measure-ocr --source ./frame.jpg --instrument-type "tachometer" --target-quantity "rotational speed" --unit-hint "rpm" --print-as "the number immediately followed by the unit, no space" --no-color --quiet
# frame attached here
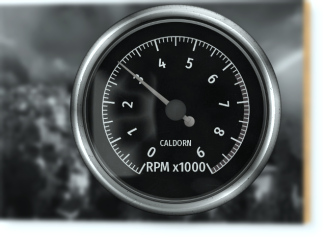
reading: 3000rpm
